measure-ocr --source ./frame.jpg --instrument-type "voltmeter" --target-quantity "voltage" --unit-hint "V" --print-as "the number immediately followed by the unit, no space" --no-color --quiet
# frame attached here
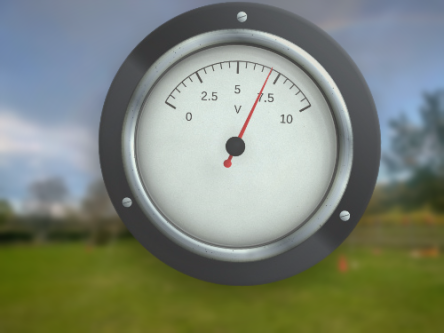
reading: 7V
